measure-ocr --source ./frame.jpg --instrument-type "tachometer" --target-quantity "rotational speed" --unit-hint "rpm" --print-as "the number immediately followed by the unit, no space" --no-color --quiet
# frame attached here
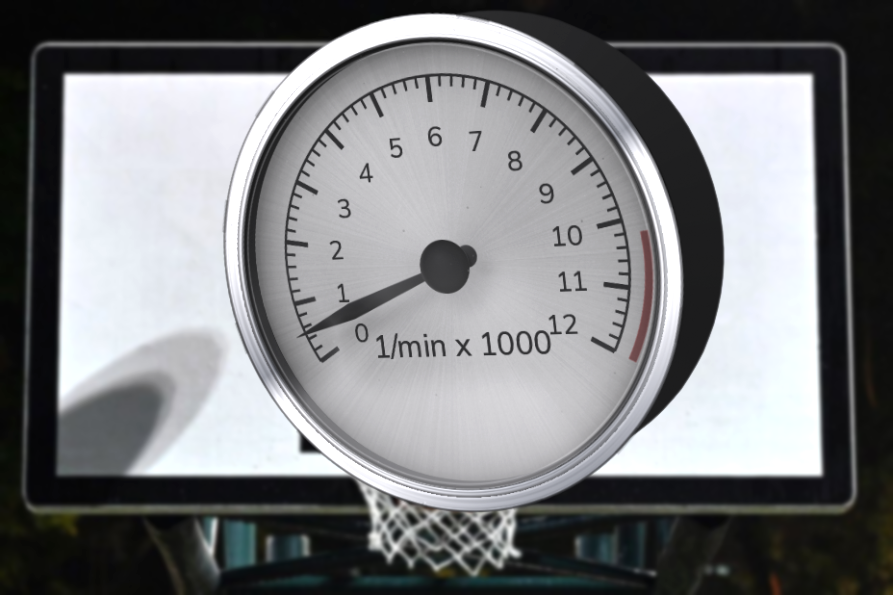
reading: 500rpm
